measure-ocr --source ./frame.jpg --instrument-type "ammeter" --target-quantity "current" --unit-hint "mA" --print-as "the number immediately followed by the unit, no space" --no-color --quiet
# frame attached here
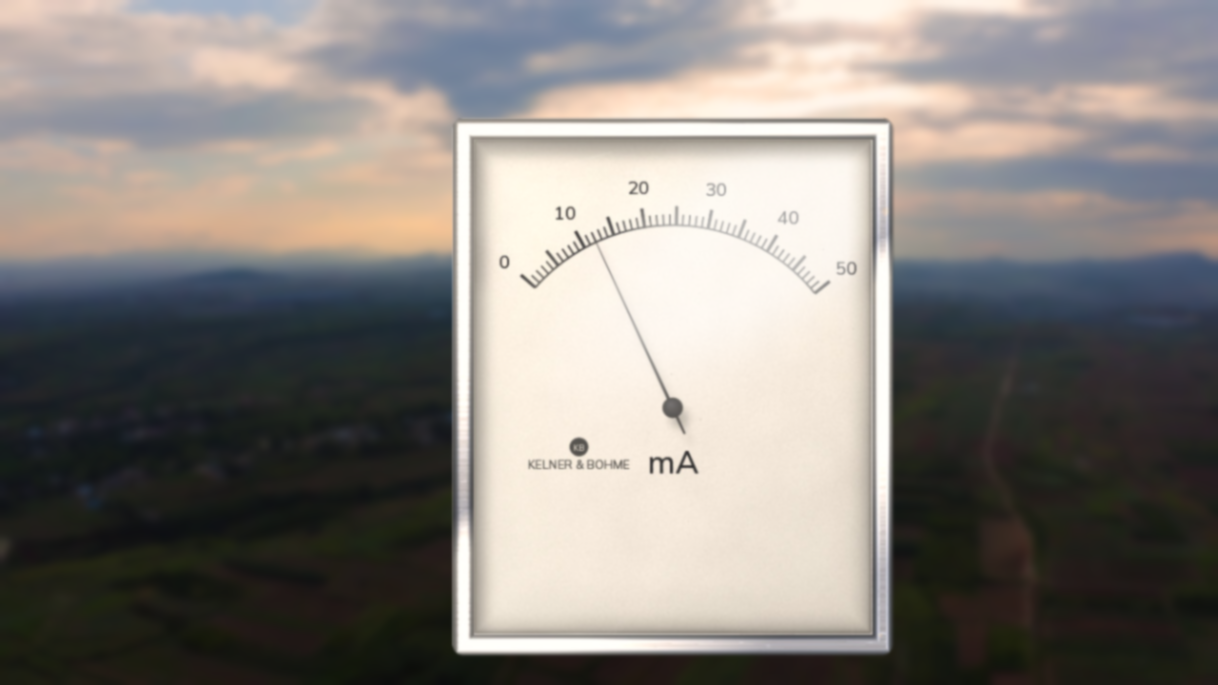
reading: 12mA
